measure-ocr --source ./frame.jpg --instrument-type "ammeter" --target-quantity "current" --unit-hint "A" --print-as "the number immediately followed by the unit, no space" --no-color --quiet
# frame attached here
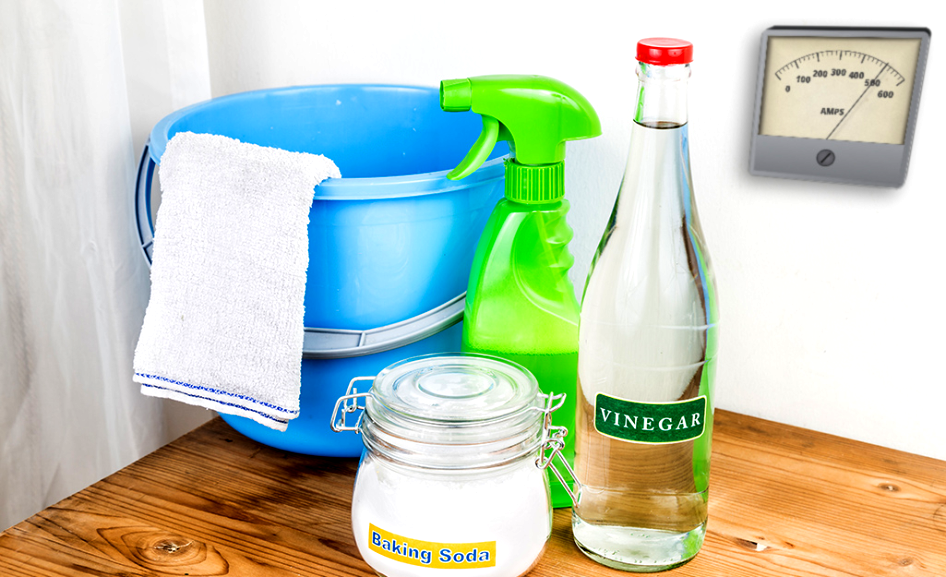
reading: 500A
